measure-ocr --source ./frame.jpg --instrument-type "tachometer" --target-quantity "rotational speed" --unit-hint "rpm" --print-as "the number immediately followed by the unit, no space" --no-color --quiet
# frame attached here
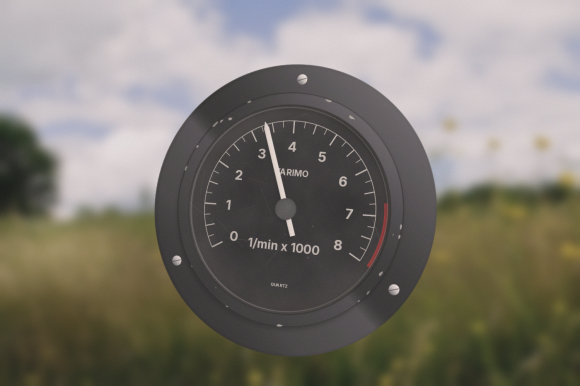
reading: 3375rpm
